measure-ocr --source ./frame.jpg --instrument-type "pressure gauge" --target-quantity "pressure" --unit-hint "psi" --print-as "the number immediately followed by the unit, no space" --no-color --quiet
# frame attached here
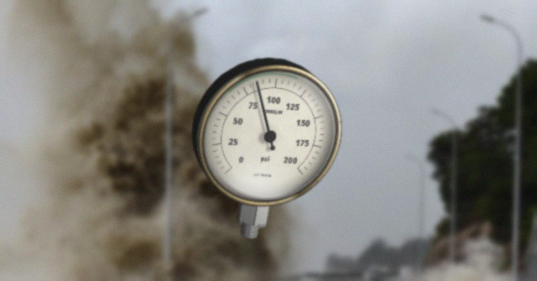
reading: 85psi
